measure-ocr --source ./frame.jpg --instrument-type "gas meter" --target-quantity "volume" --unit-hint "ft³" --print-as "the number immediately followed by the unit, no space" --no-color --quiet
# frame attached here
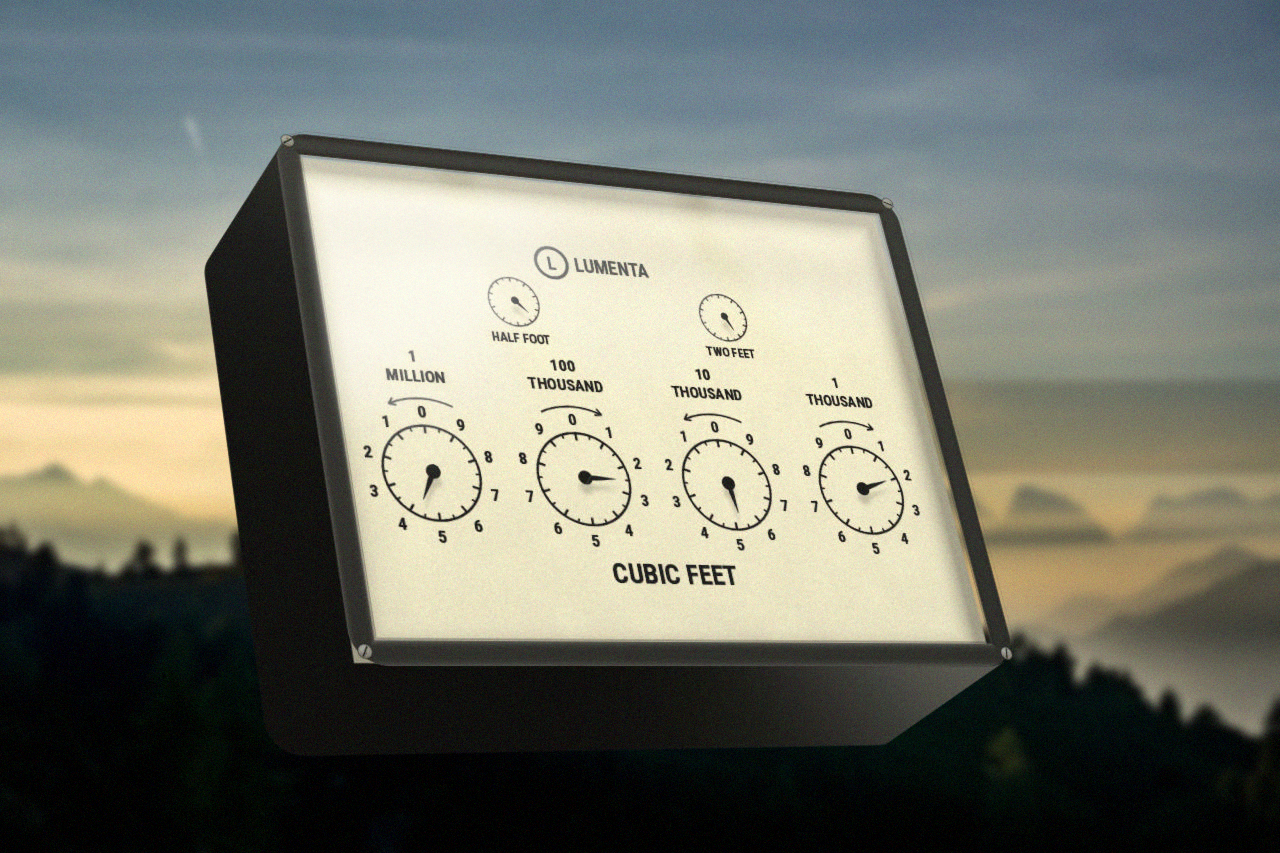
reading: 425200ft³
